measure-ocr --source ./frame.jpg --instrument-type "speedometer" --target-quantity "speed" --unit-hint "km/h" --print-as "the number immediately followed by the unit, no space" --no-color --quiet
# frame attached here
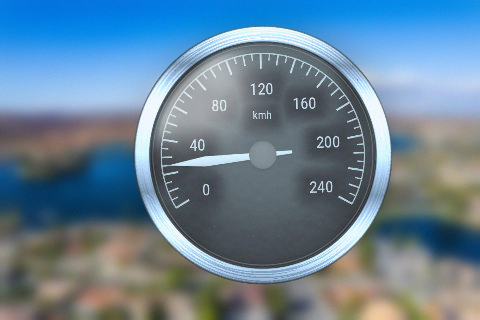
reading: 25km/h
